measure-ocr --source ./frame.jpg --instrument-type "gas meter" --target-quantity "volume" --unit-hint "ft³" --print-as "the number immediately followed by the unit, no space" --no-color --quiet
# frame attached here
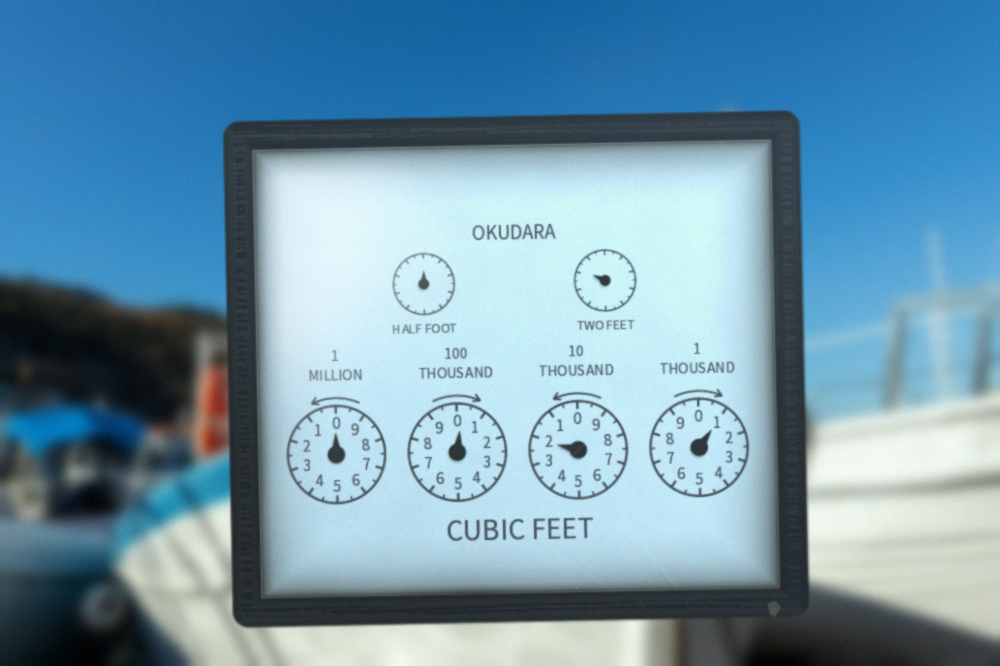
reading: 2100ft³
